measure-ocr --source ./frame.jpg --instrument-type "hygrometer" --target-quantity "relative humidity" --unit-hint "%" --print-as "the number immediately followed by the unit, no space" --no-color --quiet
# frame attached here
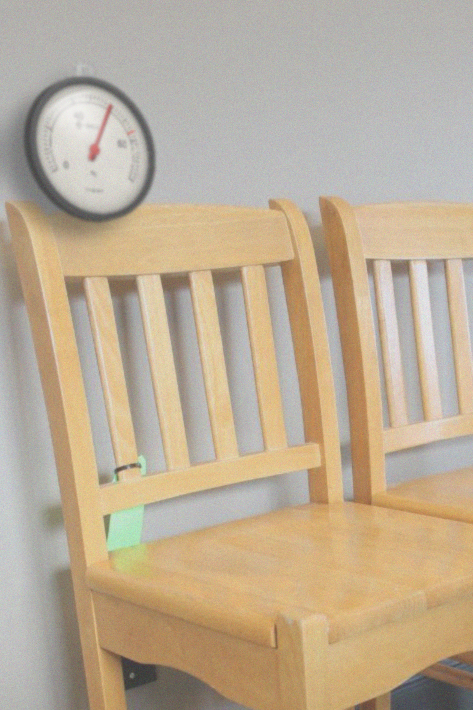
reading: 60%
